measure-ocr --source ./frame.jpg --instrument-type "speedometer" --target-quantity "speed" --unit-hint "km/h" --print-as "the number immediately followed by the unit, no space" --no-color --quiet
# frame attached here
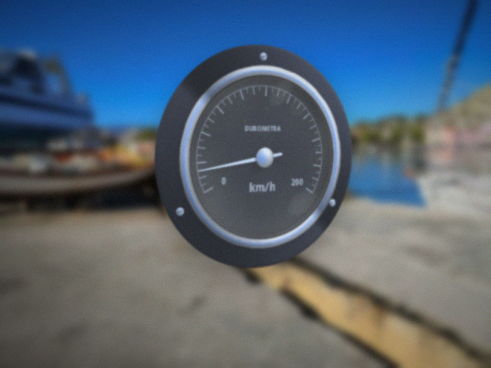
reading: 15km/h
